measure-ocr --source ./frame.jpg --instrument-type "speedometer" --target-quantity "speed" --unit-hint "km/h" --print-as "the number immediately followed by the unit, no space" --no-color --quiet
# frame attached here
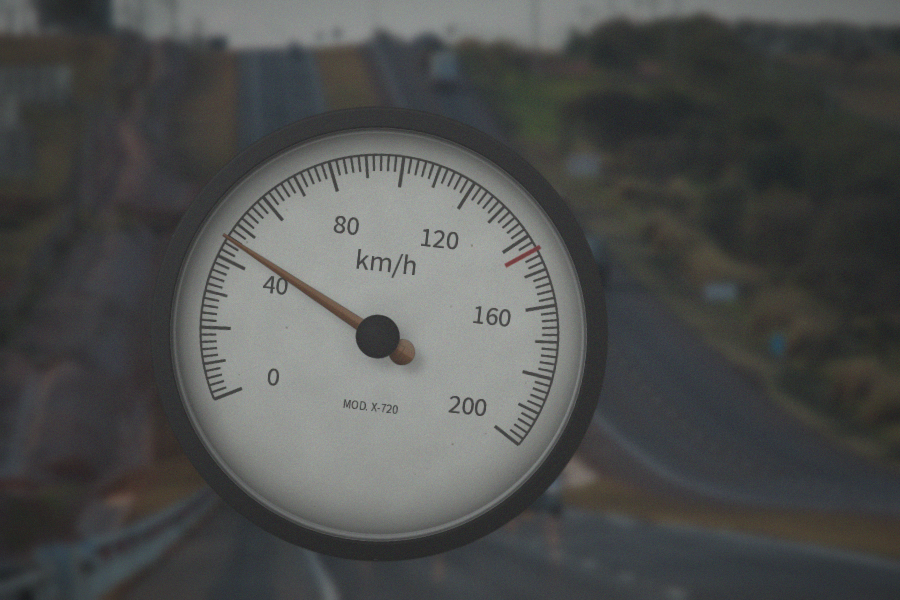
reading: 46km/h
